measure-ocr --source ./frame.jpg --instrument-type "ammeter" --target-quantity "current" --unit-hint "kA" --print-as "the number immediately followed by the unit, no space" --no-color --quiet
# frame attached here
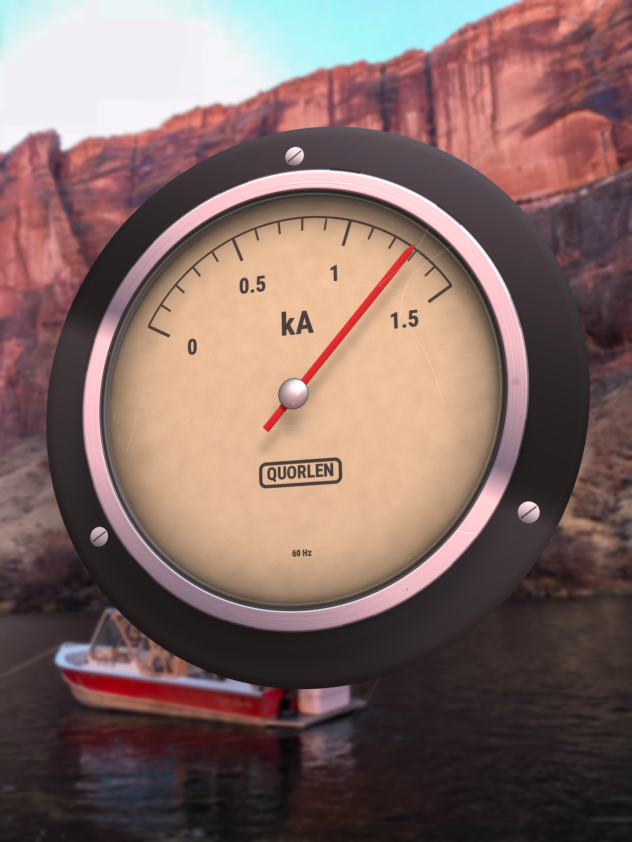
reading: 1.3kA
